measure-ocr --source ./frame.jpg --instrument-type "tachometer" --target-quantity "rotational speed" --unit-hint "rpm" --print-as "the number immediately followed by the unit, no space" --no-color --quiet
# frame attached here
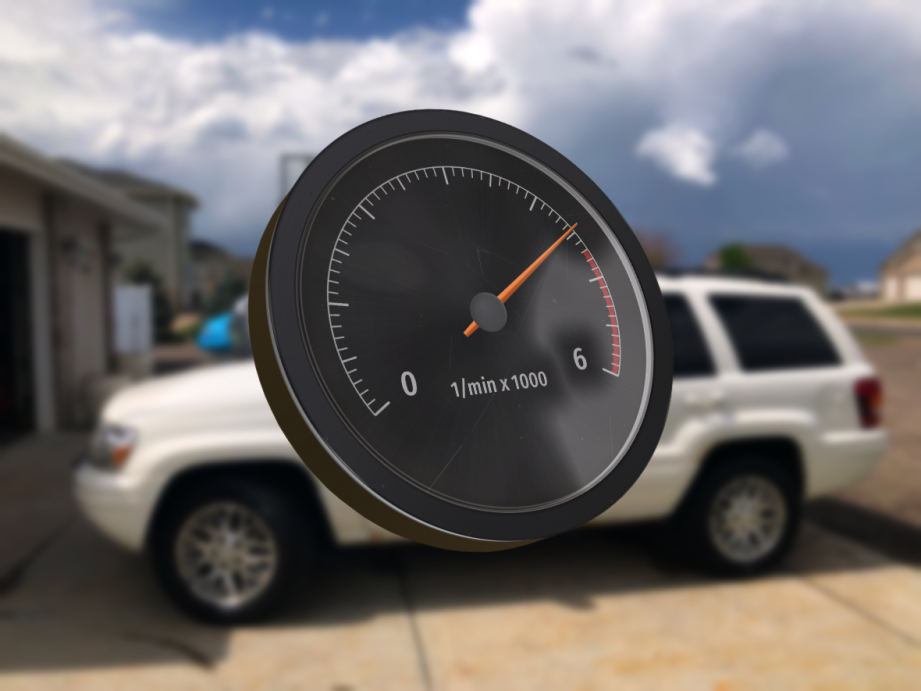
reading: 4450rpm
